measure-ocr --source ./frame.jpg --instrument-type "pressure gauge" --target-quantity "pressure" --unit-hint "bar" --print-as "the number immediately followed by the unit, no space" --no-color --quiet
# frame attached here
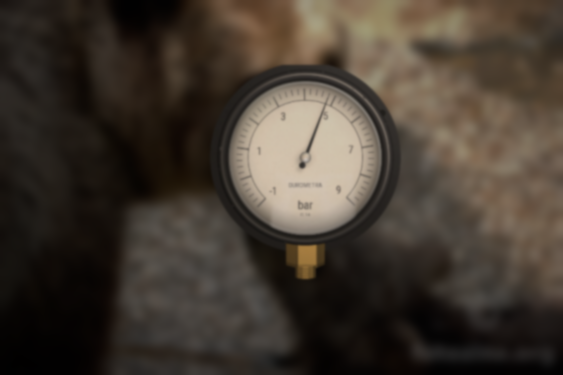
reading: 4.8bar
